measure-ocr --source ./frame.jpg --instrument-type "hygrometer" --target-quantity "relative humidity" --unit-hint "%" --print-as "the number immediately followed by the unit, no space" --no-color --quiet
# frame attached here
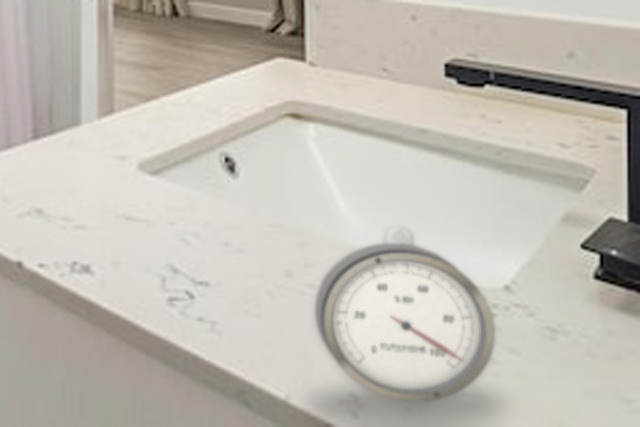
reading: 96%
